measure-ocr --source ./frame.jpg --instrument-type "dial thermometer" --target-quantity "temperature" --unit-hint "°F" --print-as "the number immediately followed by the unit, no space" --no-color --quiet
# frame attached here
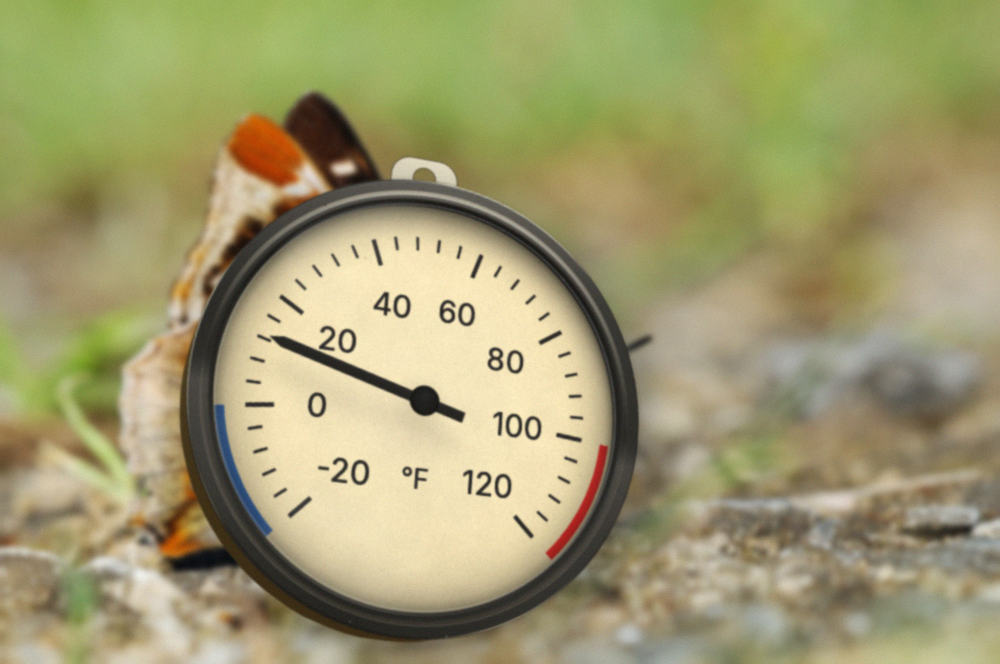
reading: 12°F
